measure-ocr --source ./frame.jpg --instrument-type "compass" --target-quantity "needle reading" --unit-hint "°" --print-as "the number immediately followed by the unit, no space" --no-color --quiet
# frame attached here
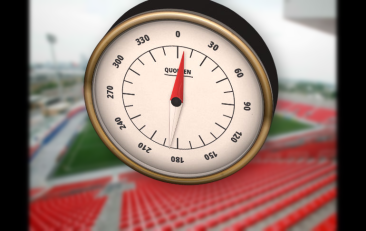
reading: 7.5°
